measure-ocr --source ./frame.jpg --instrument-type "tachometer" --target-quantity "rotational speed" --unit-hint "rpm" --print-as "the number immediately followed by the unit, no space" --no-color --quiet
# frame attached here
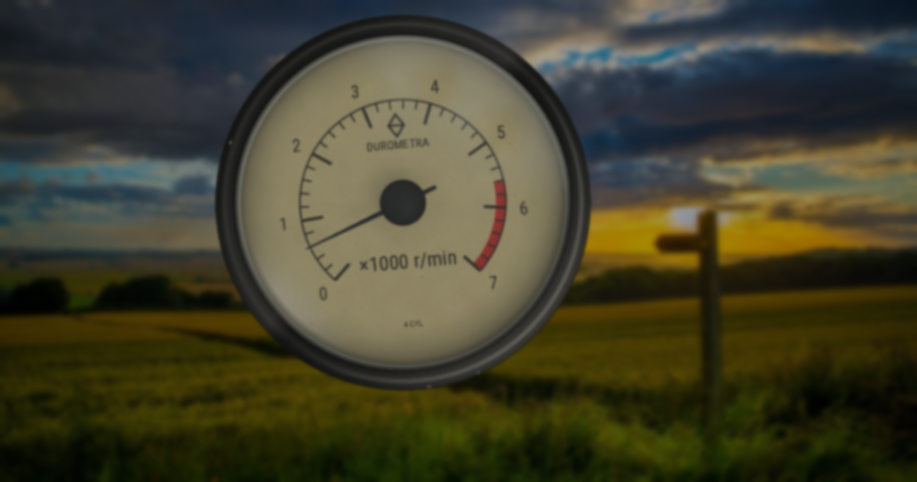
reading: 600rpm
